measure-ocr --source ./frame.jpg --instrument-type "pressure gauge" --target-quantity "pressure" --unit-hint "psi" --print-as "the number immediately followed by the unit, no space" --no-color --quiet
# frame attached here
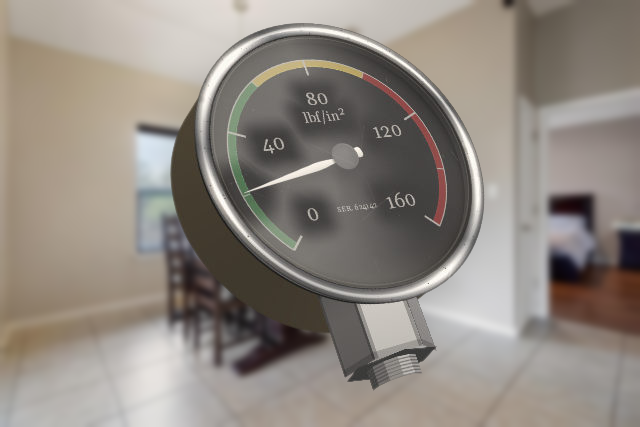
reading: 20psi
